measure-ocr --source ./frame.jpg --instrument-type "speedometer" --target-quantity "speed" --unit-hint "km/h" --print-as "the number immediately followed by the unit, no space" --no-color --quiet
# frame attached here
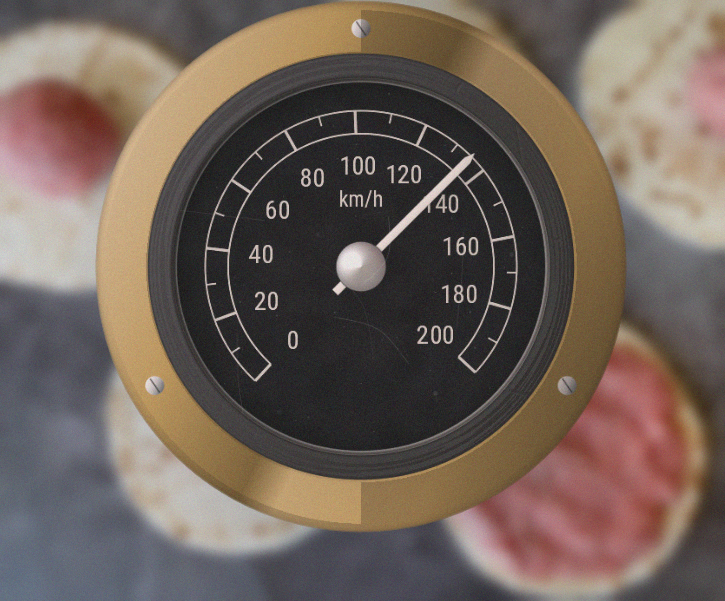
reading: 135km/h
